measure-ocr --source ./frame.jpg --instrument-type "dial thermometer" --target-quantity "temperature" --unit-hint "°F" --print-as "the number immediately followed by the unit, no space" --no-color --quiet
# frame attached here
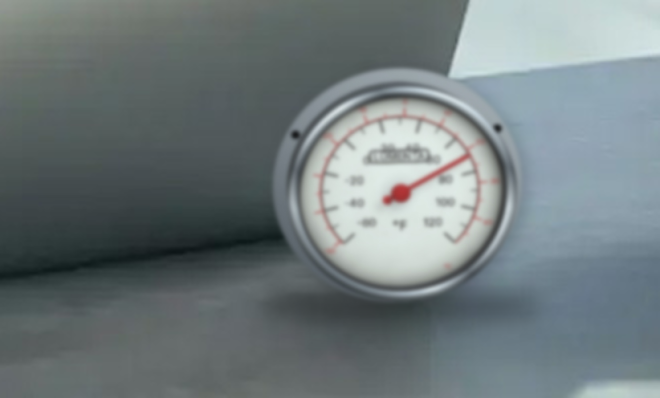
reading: 70°F
